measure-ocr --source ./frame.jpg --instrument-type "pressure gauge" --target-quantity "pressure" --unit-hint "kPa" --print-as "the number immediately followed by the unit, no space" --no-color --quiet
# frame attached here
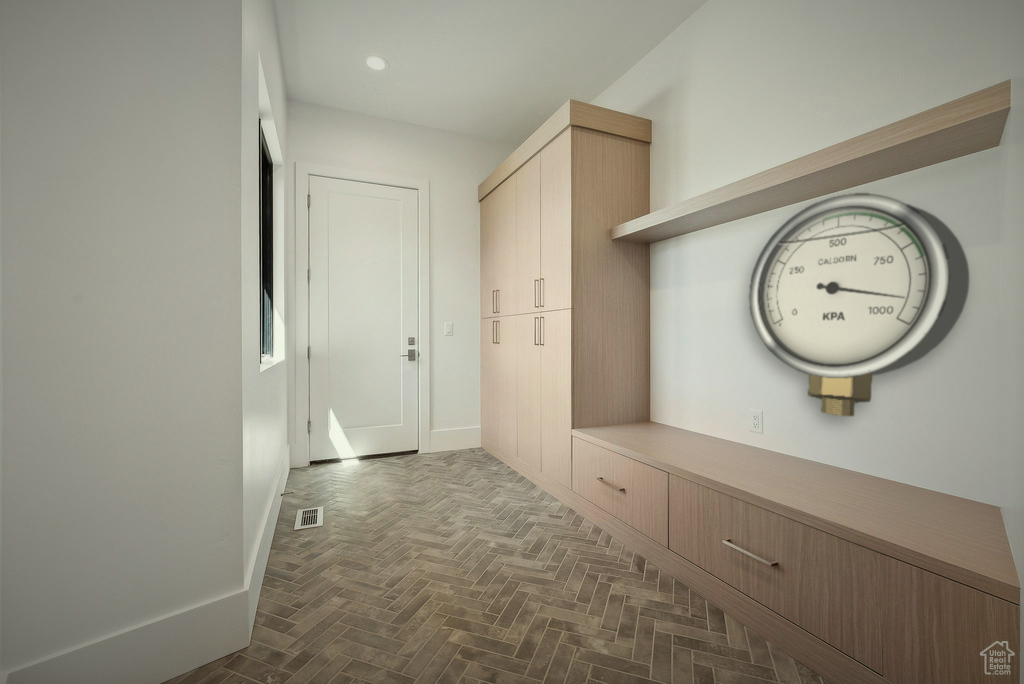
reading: 925kPa
